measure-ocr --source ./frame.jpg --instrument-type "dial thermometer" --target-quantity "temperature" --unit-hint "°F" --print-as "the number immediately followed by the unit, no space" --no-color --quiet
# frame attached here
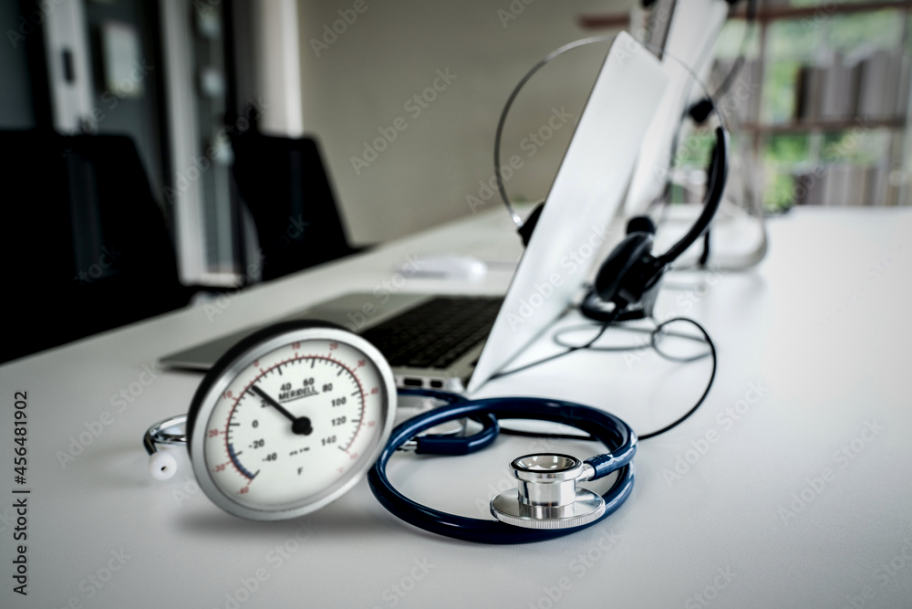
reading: 24°F
